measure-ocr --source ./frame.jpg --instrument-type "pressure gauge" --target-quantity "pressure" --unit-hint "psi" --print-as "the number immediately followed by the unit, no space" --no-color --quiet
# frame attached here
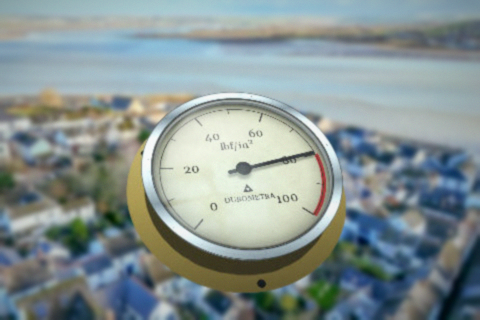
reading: 80psi
